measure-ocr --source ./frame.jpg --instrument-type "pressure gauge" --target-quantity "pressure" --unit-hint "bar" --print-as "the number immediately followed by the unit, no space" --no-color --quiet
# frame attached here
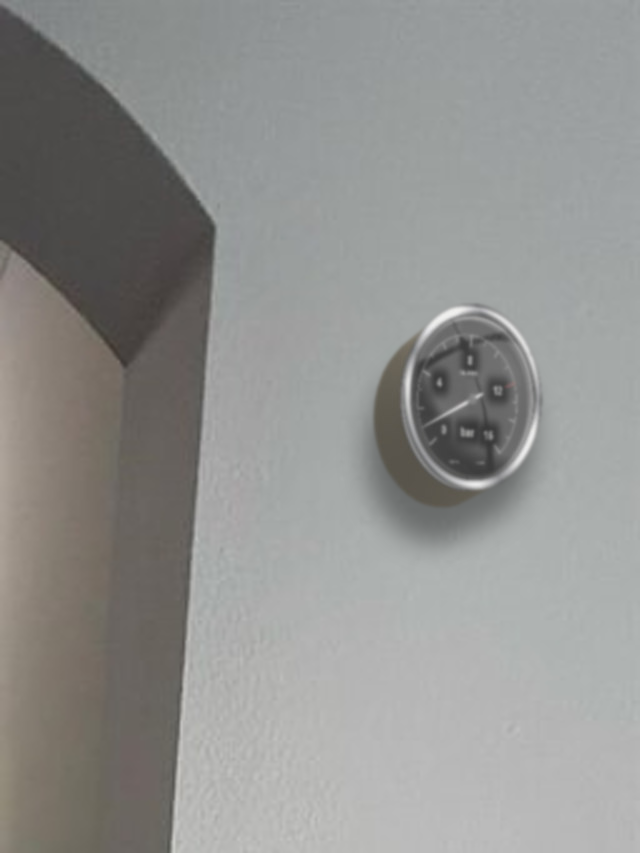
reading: 1bar
